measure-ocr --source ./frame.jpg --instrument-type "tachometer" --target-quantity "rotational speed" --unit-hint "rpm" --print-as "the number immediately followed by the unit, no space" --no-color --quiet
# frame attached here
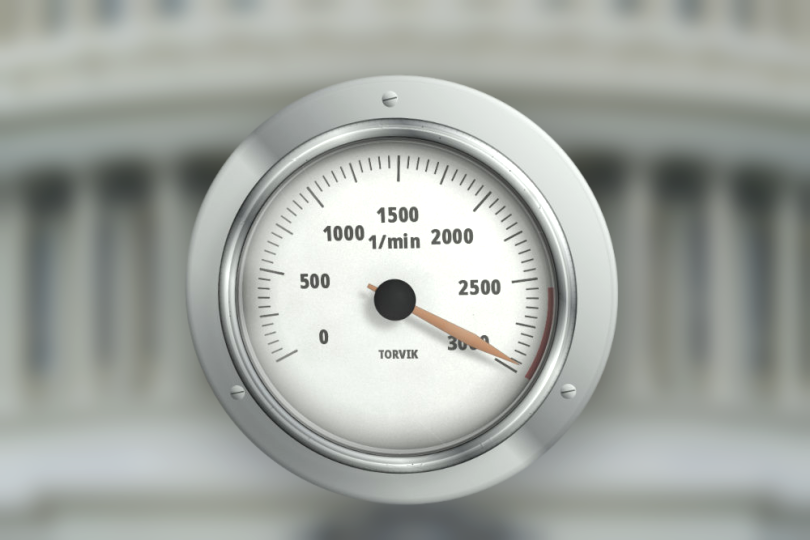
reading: 2950rpm
